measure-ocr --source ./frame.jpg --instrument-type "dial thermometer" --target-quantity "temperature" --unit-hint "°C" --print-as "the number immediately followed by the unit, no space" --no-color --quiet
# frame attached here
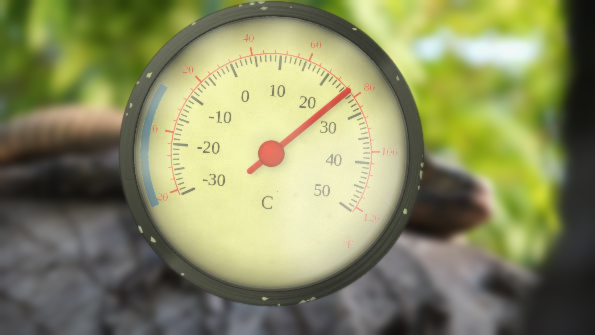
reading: 25°C
